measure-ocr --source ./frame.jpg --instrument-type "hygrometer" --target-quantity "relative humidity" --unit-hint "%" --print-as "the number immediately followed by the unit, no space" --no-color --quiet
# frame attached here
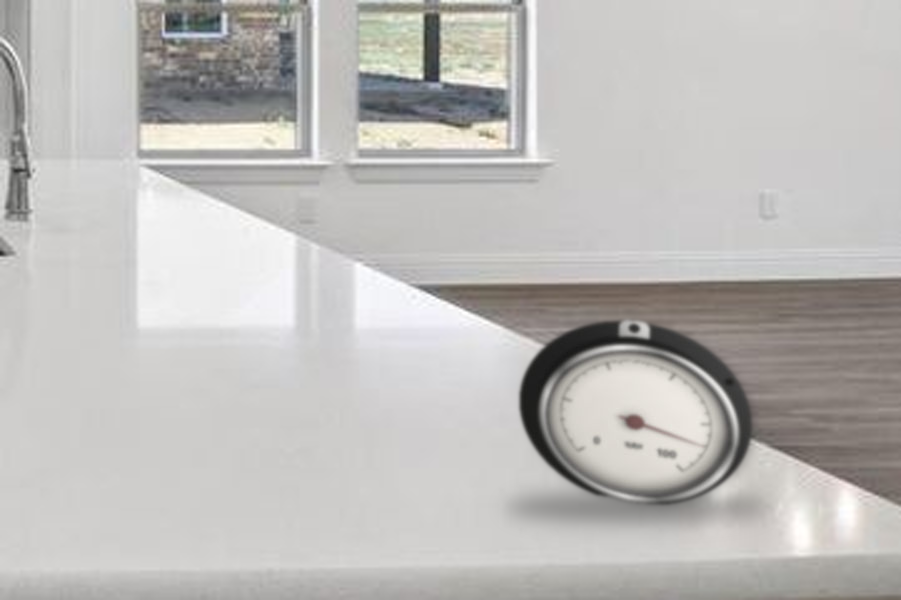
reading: 88%
